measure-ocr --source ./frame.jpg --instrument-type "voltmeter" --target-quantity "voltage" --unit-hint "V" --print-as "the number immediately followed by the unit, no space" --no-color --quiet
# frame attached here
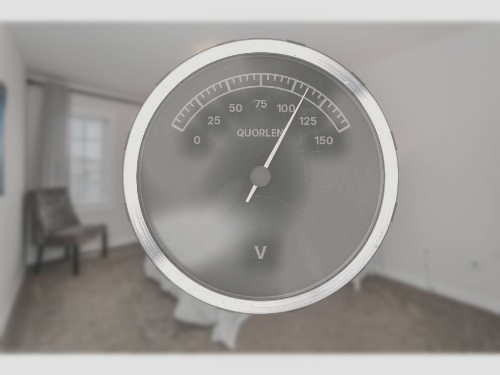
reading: 110V
